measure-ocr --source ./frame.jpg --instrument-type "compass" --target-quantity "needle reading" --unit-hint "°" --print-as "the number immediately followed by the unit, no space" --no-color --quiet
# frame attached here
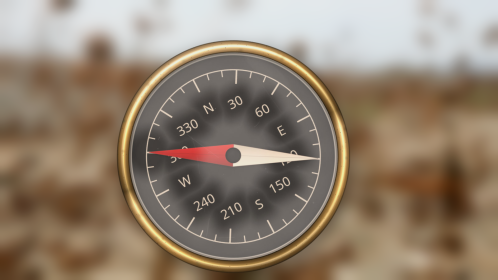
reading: 300°
